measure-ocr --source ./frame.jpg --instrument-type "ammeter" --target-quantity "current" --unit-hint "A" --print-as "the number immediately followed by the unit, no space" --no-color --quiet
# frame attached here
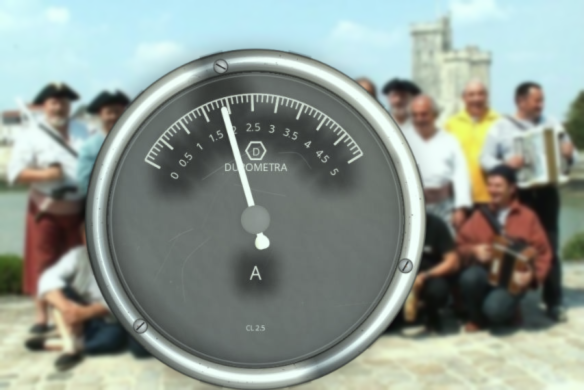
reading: 1.9A
